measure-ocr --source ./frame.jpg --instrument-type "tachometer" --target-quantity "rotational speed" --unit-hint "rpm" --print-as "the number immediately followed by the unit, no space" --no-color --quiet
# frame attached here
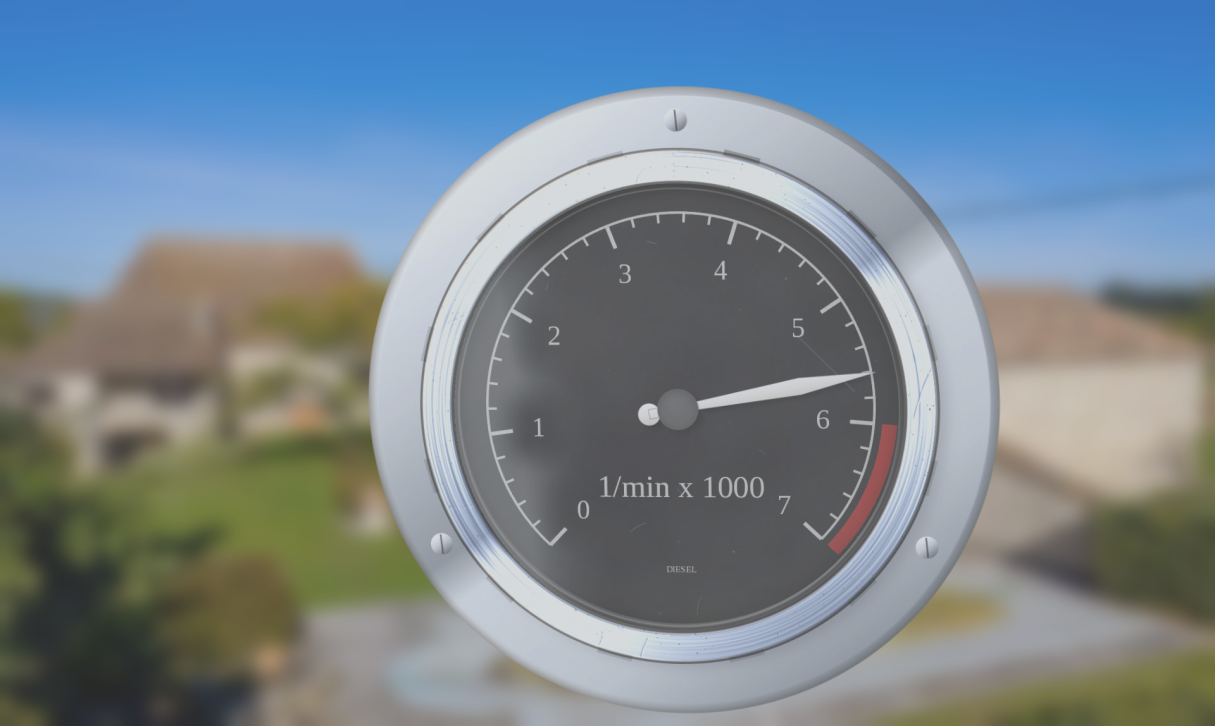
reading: 5600rpm
